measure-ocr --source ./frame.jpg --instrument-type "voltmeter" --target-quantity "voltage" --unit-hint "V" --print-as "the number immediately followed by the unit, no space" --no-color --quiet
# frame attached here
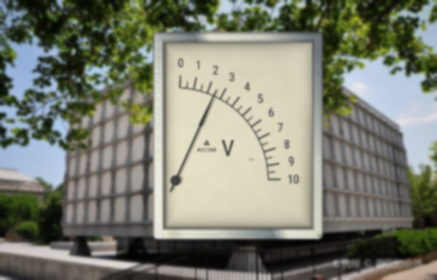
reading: 2.5V
